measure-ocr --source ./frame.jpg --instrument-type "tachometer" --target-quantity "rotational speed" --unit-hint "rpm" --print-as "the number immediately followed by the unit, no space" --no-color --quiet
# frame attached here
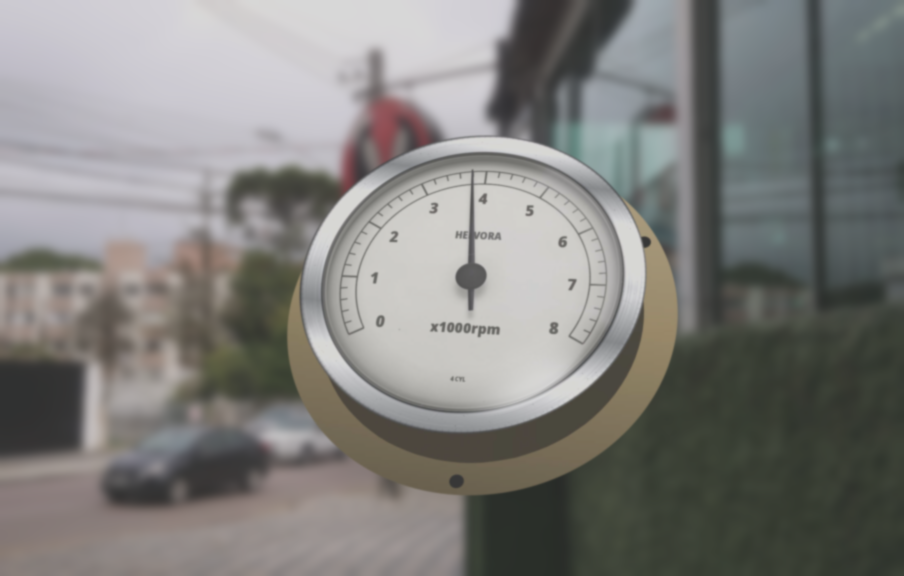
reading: 3800rpm
